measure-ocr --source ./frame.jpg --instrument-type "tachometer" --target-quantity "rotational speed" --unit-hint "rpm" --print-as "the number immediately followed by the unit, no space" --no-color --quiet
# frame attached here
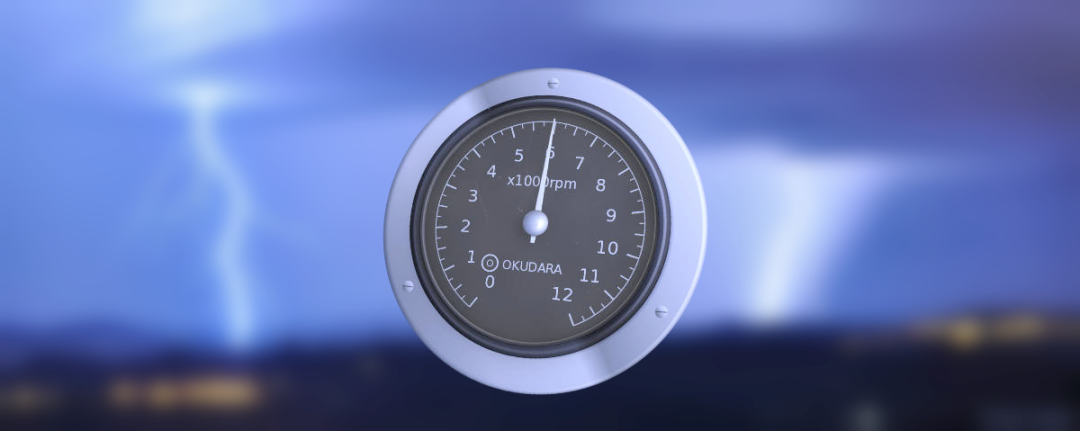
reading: 6000rpm
